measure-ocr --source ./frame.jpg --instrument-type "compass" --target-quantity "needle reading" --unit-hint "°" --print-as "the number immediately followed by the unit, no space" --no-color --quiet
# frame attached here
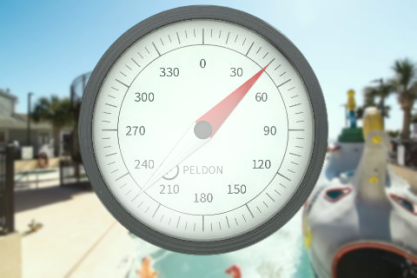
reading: 45°
